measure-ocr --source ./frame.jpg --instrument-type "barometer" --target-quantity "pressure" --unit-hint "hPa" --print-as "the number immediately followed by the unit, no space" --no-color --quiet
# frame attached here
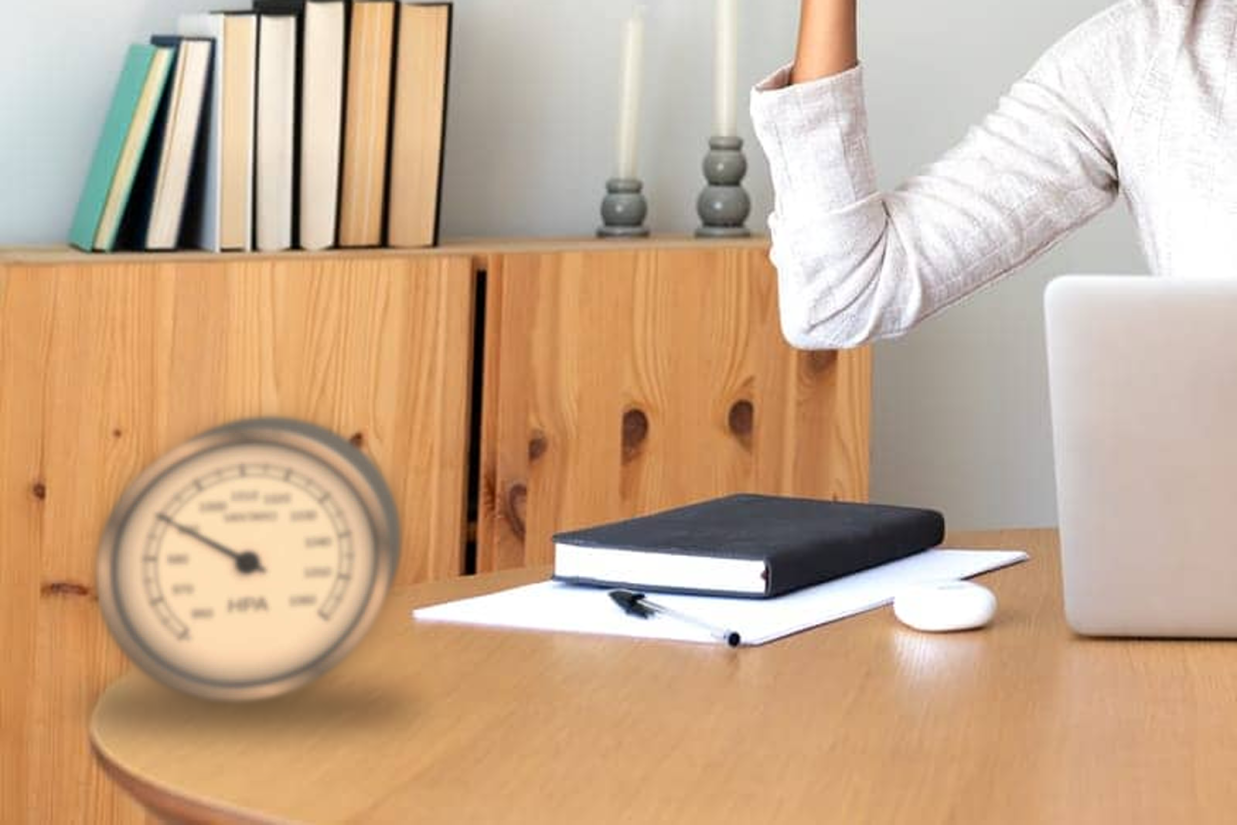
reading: 990hPa
